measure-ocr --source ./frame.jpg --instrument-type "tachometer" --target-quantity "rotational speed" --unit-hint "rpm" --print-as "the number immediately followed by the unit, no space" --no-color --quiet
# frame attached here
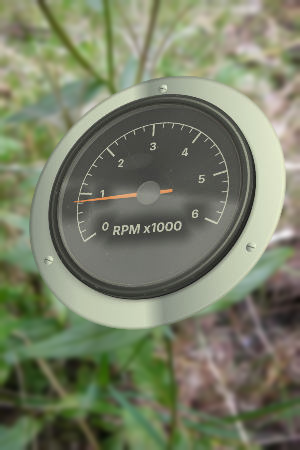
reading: 800rpm
